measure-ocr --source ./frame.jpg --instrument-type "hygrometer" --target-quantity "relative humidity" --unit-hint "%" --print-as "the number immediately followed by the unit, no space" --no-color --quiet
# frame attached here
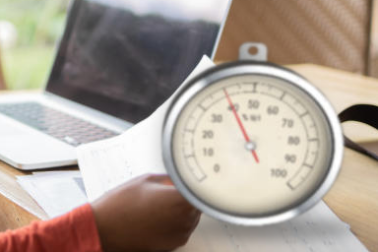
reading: 40%
